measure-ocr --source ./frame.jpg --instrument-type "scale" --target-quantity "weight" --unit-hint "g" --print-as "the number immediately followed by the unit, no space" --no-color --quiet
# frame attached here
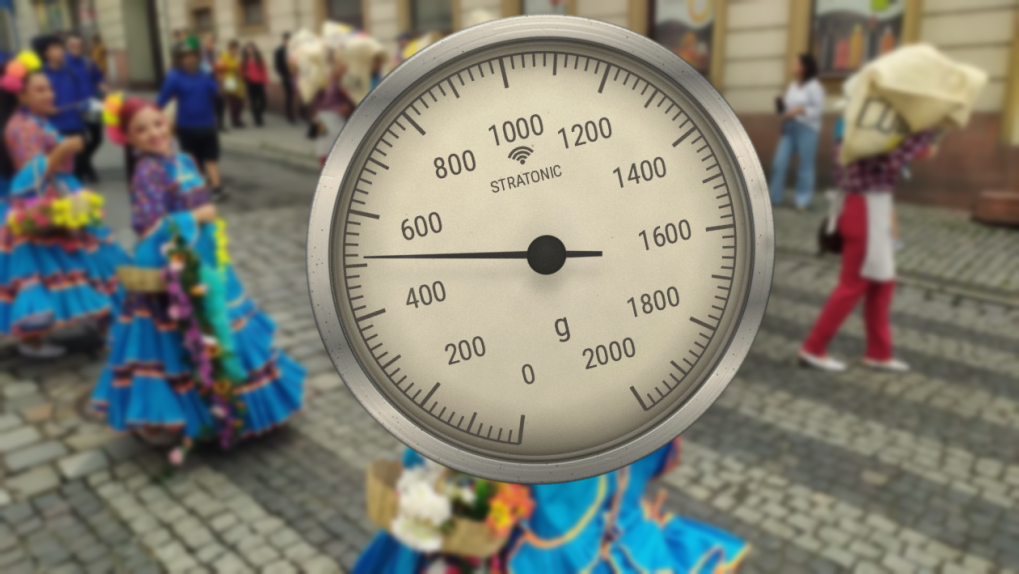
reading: 520g
